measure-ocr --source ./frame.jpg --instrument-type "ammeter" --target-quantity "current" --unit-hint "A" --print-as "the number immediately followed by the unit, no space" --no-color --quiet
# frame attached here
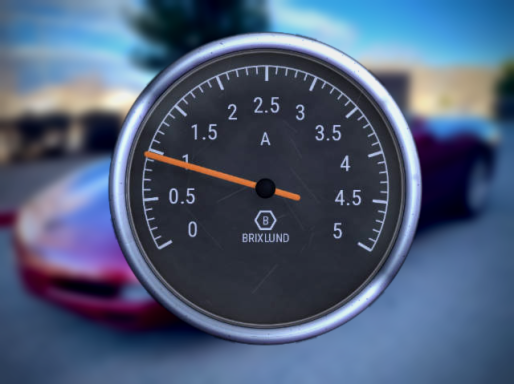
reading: 0.95A
